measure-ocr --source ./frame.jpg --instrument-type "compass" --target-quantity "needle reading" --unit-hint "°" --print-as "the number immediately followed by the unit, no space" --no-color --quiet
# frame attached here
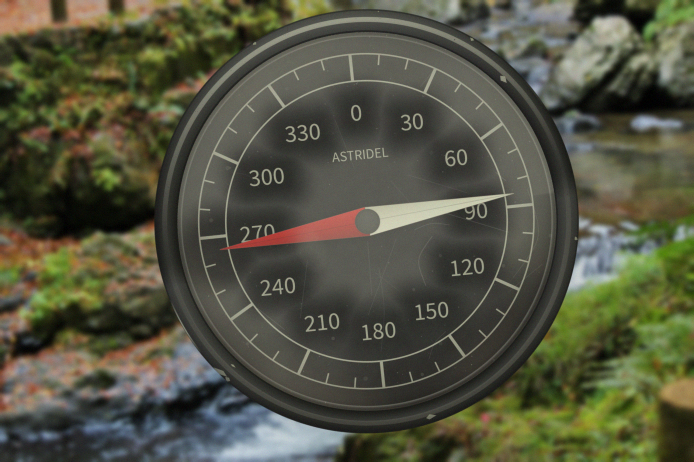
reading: 265°
